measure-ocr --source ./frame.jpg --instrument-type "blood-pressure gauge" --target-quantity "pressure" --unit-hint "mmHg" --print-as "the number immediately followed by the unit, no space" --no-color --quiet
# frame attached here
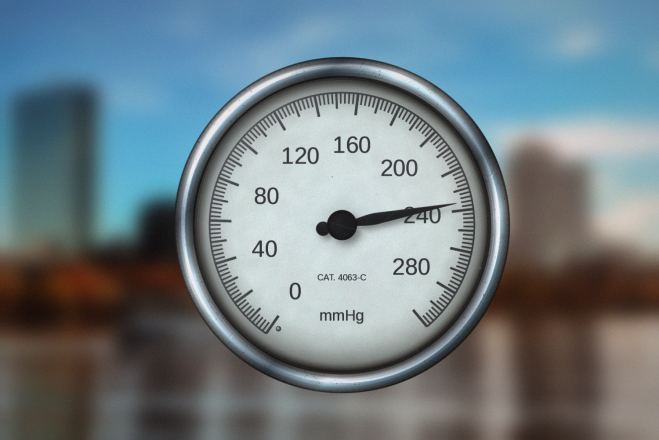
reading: 236mmHg
